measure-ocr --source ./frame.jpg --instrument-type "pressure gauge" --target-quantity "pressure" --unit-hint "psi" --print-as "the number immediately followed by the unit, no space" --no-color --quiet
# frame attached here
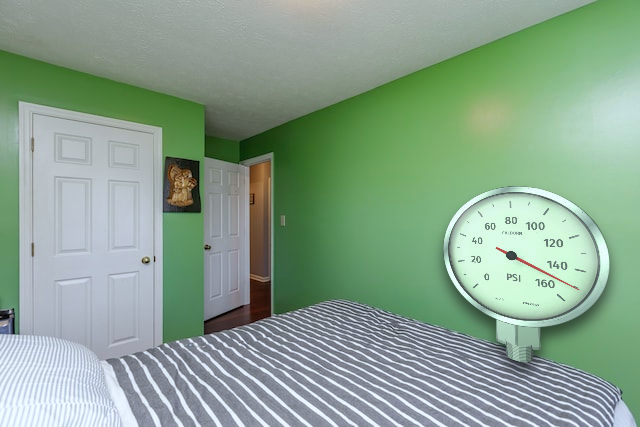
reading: 150psi
